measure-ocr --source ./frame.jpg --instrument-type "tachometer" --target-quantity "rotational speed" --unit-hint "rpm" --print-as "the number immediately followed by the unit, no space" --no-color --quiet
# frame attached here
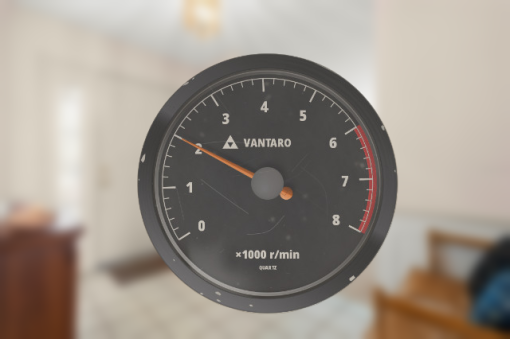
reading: 2000rpm
